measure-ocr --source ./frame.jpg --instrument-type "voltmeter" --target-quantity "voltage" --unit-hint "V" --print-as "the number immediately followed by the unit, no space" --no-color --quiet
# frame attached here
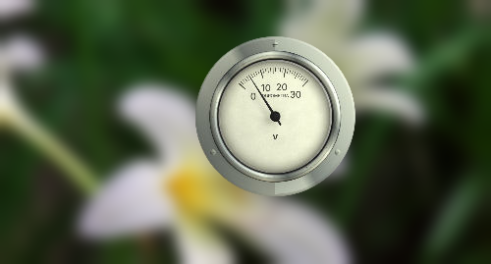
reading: 5V
